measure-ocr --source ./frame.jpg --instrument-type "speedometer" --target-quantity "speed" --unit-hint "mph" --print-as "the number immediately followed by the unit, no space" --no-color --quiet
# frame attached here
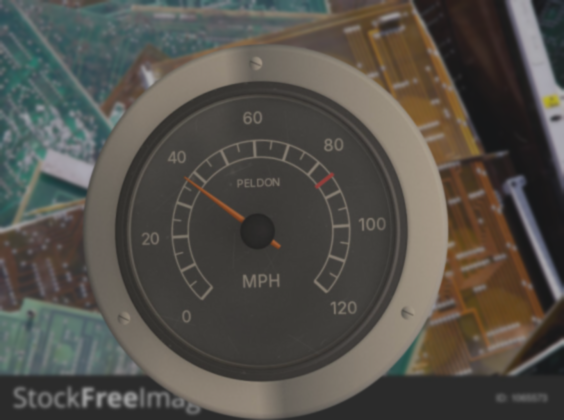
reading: 37.5mph
